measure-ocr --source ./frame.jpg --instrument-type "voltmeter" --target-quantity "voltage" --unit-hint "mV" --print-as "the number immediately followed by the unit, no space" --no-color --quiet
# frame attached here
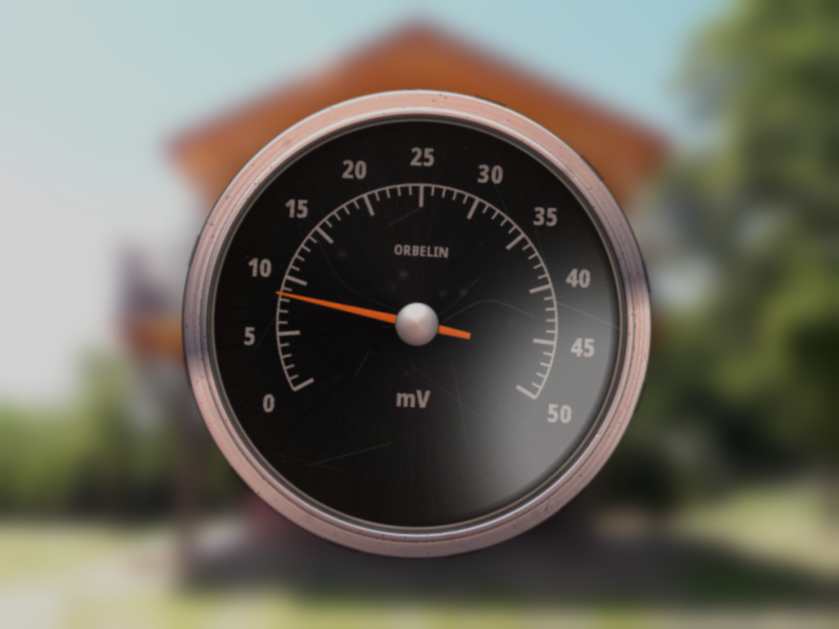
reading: 8.5mV
